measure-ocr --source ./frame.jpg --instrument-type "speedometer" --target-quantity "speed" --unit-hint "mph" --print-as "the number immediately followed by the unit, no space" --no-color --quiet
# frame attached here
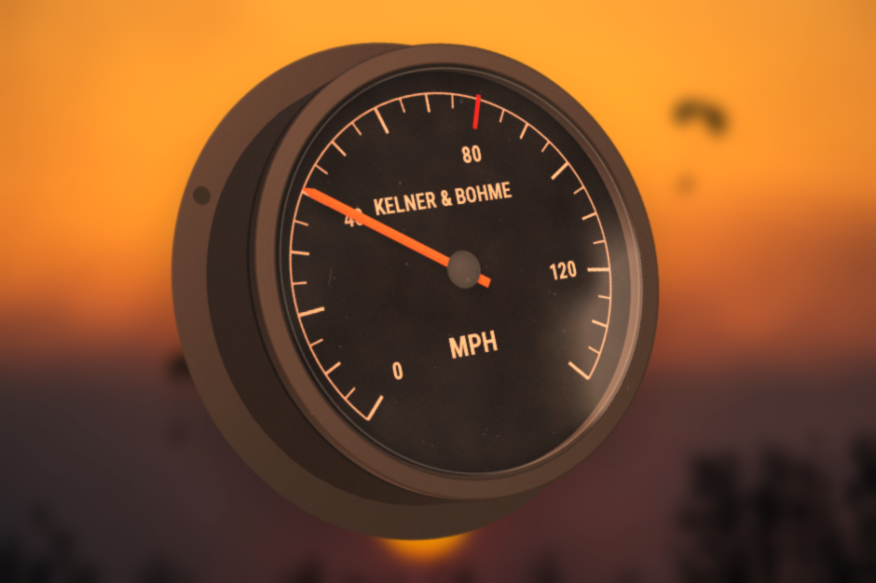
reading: 40mph
